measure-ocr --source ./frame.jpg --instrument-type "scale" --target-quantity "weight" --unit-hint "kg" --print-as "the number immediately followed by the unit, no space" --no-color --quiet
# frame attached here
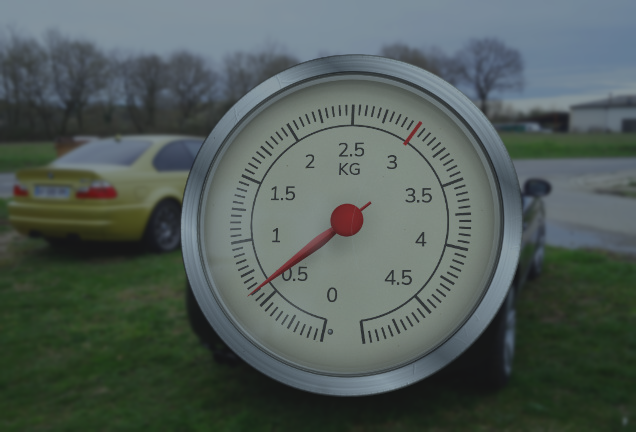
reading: 0.6kg
